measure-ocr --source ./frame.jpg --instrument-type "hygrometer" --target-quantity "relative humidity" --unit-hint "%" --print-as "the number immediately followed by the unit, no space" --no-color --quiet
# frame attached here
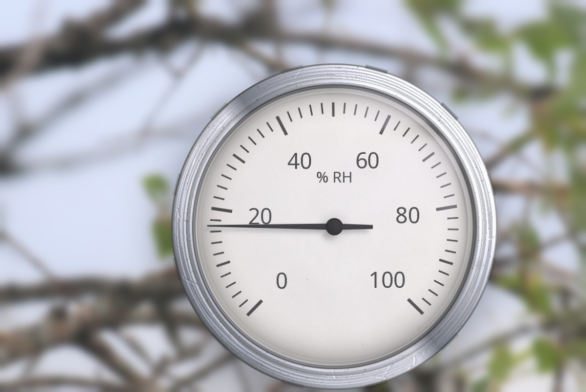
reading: 17%
